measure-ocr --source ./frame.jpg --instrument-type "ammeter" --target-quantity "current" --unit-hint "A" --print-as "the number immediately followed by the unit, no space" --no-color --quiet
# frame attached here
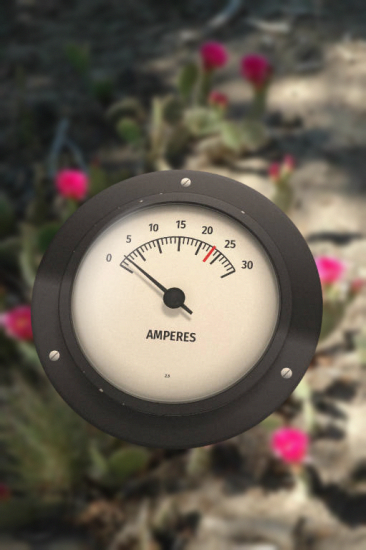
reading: 2A
